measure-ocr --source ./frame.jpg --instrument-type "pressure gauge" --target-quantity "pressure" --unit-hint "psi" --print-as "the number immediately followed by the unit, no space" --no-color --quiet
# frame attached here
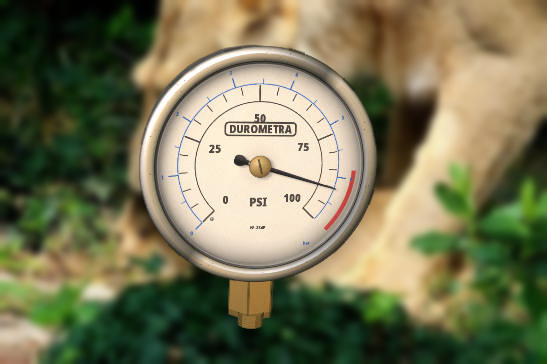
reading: 90psi
